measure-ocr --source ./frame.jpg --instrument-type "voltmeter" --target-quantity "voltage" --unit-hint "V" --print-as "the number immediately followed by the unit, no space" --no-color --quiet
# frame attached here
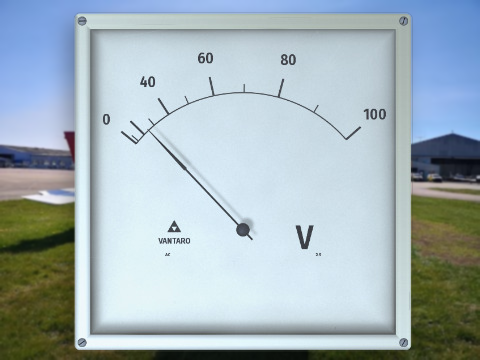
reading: 25V
